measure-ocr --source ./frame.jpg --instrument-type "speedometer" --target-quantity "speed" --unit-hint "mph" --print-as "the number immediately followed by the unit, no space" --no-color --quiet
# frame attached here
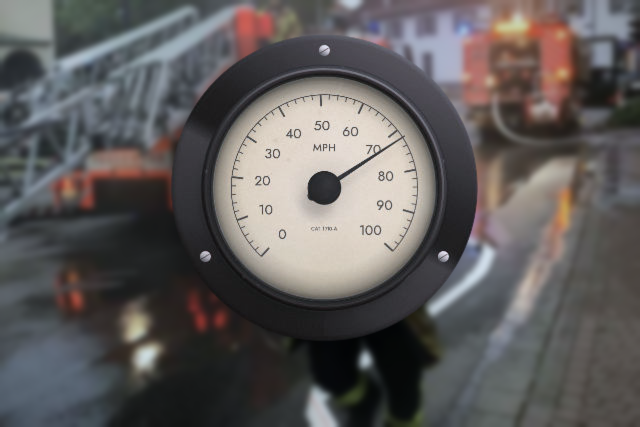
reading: 72mph
